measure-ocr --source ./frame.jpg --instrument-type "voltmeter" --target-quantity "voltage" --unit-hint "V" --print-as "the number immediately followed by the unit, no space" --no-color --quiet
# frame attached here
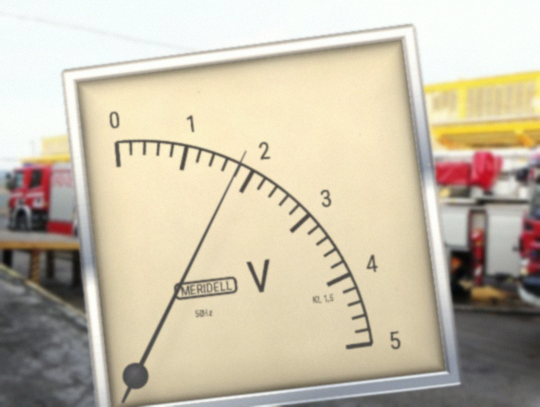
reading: 1.8V
